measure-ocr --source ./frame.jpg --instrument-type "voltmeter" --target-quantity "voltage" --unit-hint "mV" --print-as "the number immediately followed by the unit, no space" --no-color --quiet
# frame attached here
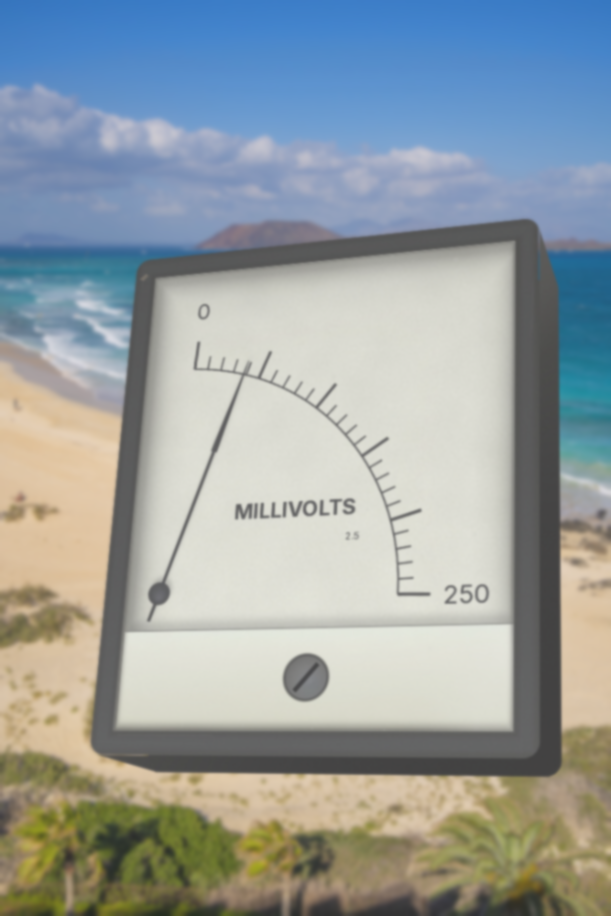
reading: 40mV
